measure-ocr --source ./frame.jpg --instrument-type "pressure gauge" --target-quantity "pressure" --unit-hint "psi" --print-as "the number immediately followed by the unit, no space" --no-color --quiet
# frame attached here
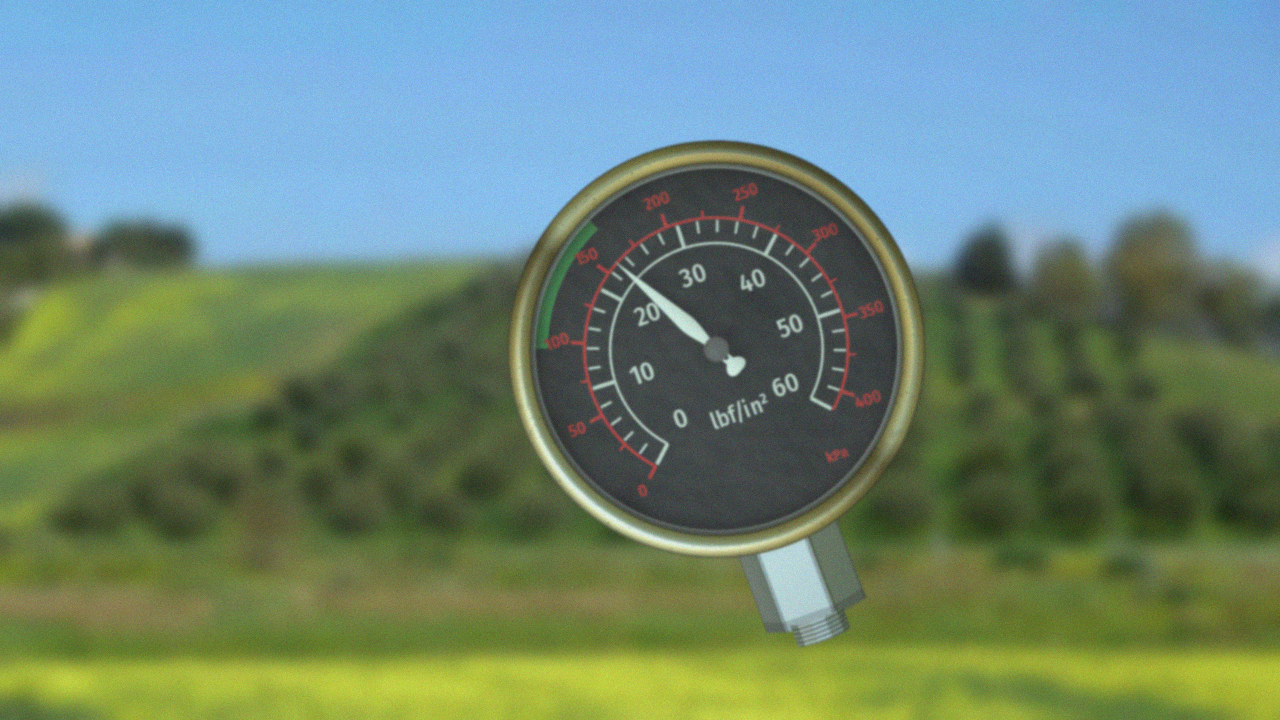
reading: 23psi
